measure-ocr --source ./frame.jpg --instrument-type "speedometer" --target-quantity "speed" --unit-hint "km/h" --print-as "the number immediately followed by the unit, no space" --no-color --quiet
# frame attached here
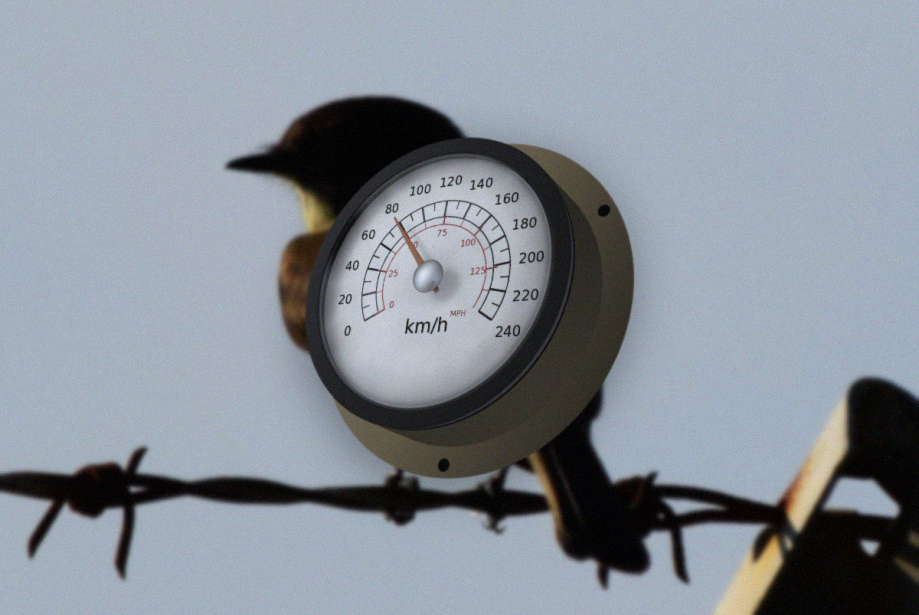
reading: 80km/h
